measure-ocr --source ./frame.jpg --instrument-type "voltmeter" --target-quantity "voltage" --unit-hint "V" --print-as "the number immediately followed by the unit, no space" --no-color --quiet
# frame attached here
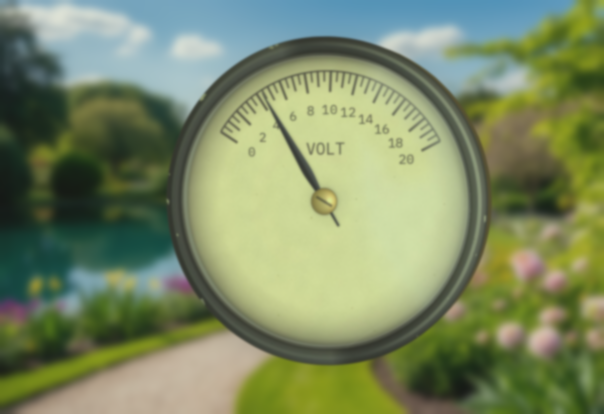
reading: 4.5V
